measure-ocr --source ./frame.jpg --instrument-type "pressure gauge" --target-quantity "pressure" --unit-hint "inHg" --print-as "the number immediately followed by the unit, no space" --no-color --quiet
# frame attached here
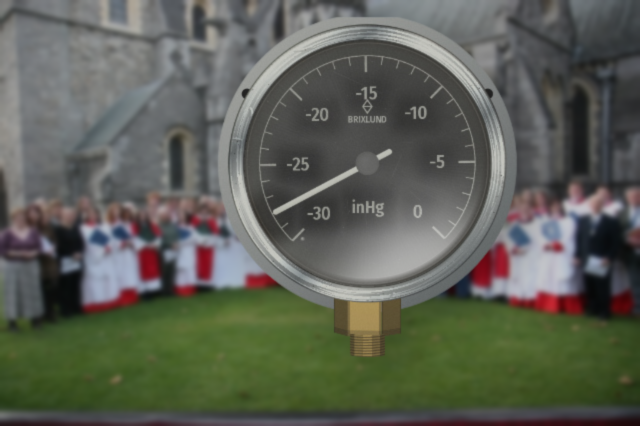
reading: -28inHg
